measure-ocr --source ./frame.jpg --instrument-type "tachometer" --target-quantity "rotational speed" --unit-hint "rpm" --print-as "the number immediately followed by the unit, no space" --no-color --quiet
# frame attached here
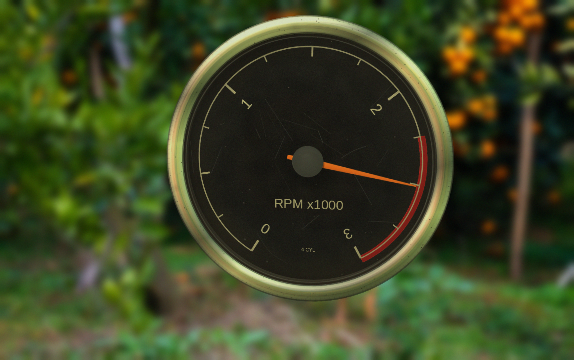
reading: 2500rpm
